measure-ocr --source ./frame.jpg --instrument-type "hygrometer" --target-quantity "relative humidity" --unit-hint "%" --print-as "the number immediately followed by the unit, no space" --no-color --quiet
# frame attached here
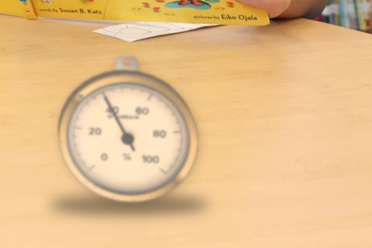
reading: 40%
